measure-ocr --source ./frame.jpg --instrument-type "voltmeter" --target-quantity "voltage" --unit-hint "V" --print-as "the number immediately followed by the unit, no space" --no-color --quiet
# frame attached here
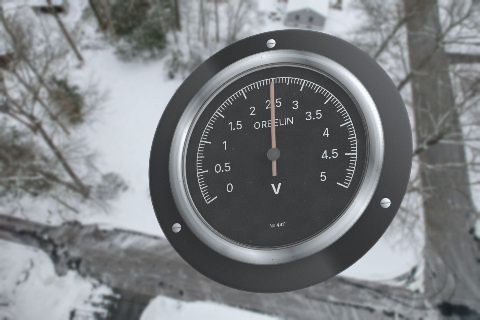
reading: 2.5V
